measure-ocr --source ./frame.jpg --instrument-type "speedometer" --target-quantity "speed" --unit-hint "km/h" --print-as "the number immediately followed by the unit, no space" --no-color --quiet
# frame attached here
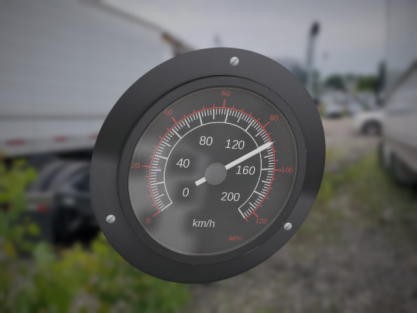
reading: 140km/h
